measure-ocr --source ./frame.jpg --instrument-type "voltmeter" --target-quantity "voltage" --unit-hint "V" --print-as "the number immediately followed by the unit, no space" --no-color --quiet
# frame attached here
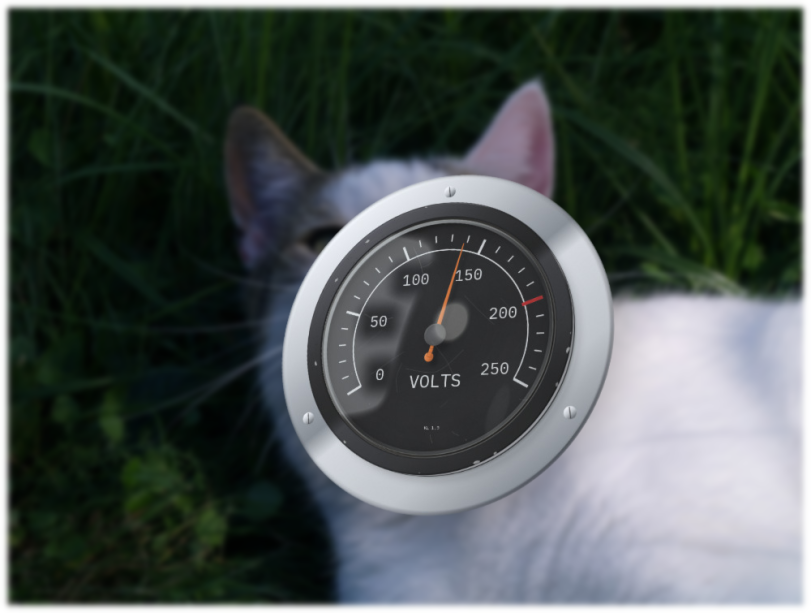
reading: 140V
